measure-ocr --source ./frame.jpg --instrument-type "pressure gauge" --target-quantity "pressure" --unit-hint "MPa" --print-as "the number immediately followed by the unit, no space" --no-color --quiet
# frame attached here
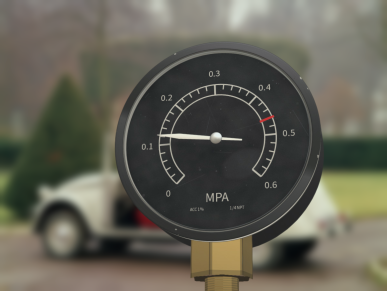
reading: 0.12MPa
